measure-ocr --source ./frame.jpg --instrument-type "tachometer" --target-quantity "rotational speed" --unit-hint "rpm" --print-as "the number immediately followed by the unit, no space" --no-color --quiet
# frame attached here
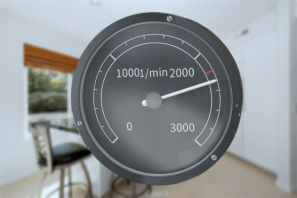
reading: 2300rpm
